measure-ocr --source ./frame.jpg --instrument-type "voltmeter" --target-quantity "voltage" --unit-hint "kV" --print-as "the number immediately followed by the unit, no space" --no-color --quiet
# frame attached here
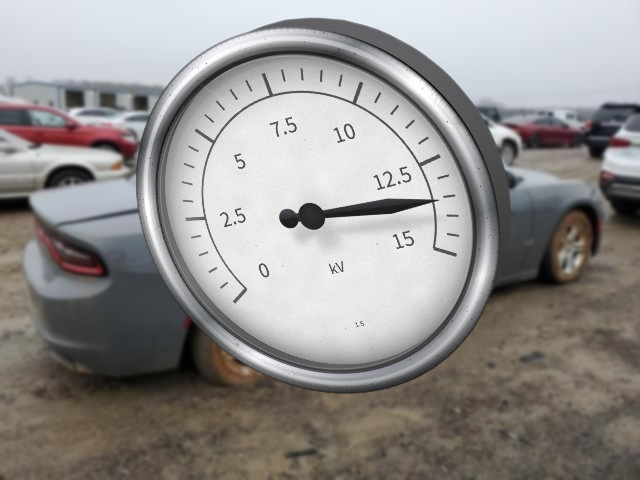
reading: 13.5kV
